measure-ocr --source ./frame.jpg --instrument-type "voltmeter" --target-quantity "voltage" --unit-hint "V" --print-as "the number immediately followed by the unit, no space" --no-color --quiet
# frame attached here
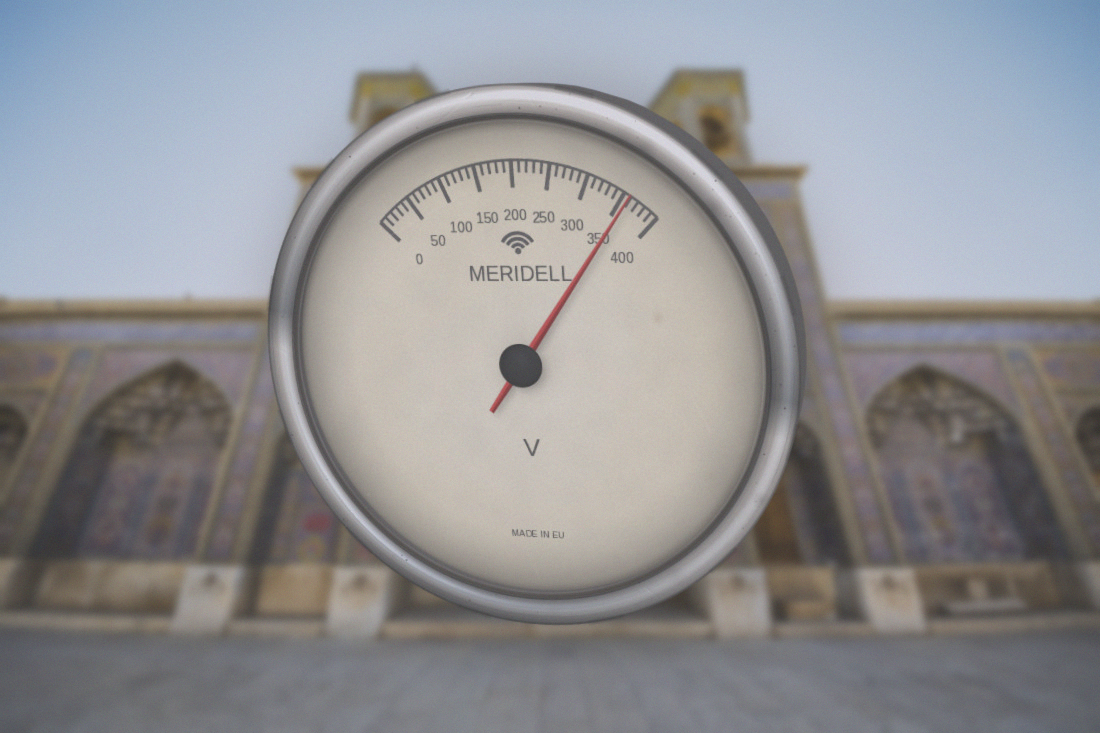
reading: 360V
